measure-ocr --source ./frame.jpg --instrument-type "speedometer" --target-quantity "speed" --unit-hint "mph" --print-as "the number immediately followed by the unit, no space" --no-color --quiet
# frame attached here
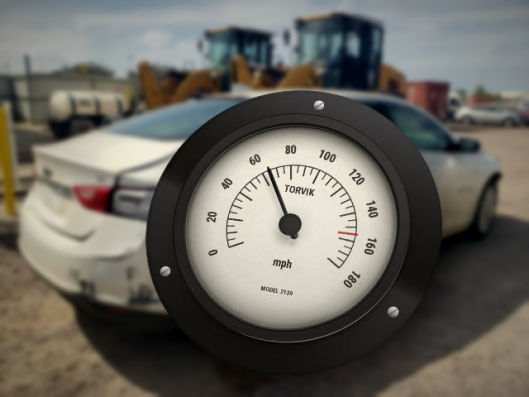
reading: 65mph
